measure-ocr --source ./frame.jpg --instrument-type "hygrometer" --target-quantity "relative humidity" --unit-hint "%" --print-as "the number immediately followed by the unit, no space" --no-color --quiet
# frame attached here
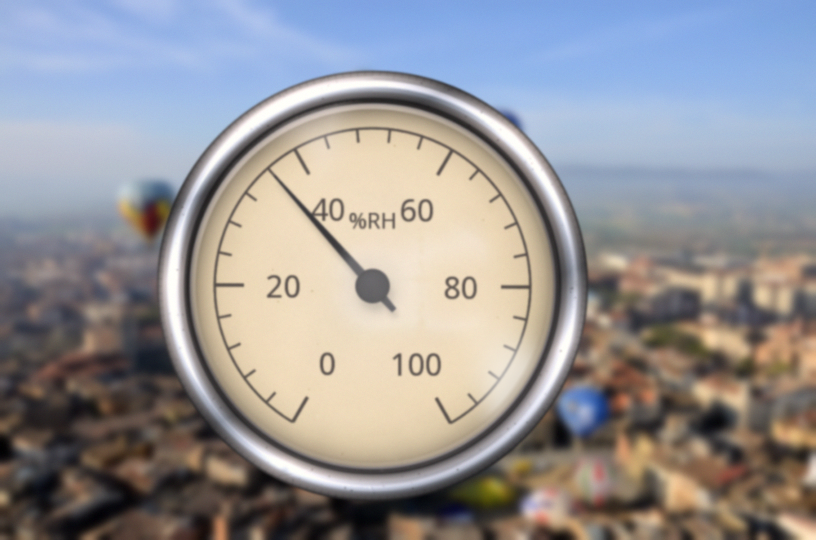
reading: 36%
